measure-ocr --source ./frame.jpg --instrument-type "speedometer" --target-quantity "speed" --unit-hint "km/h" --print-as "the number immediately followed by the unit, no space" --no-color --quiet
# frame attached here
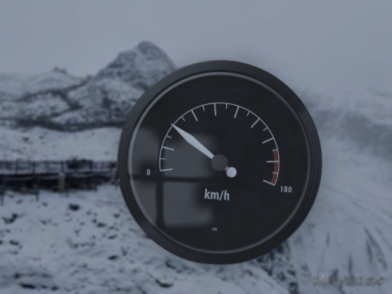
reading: 40km/h
